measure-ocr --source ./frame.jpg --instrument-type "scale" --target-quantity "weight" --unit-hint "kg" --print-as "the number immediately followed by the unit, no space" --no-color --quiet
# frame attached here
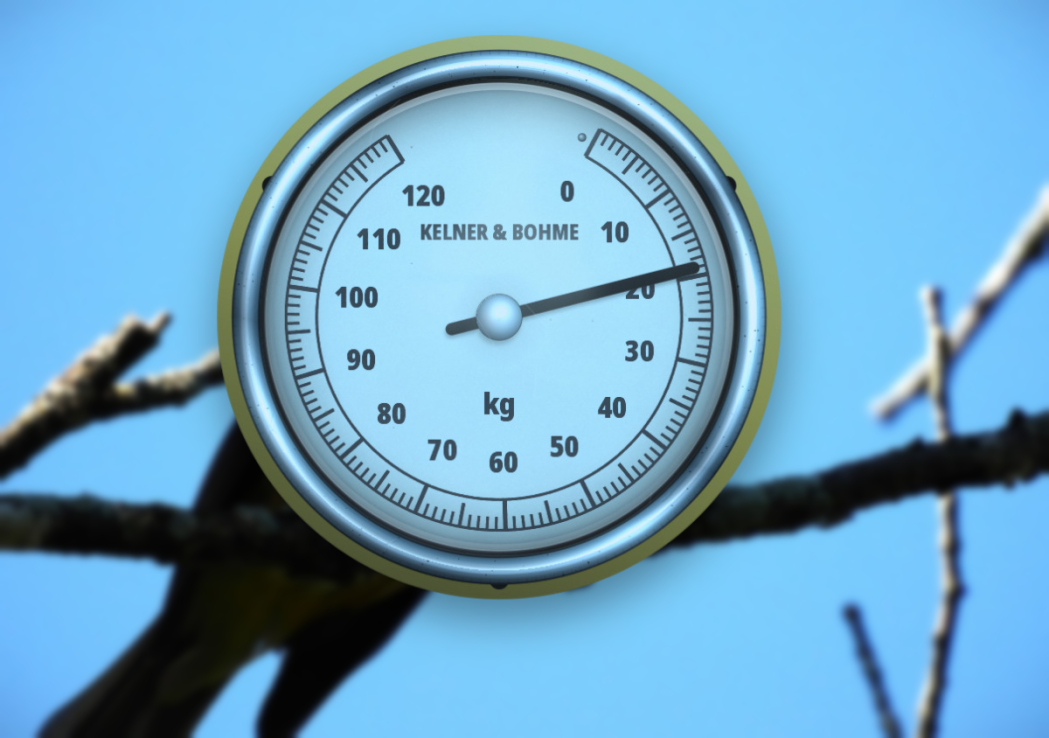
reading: 19kg
